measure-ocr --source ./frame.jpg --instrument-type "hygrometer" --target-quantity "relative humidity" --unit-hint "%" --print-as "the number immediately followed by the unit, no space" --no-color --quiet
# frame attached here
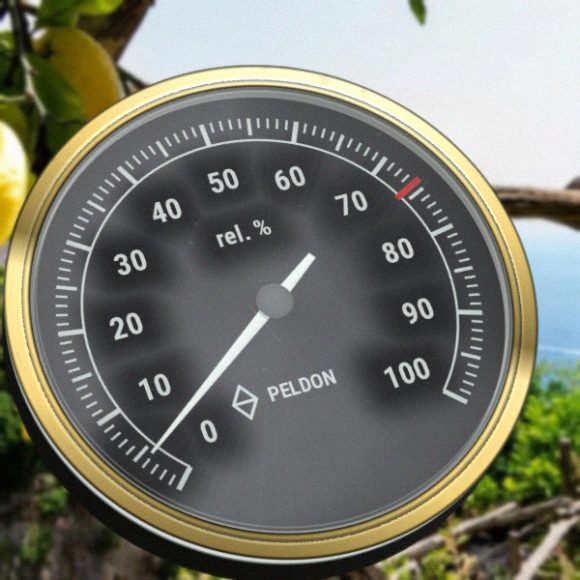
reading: 4%
